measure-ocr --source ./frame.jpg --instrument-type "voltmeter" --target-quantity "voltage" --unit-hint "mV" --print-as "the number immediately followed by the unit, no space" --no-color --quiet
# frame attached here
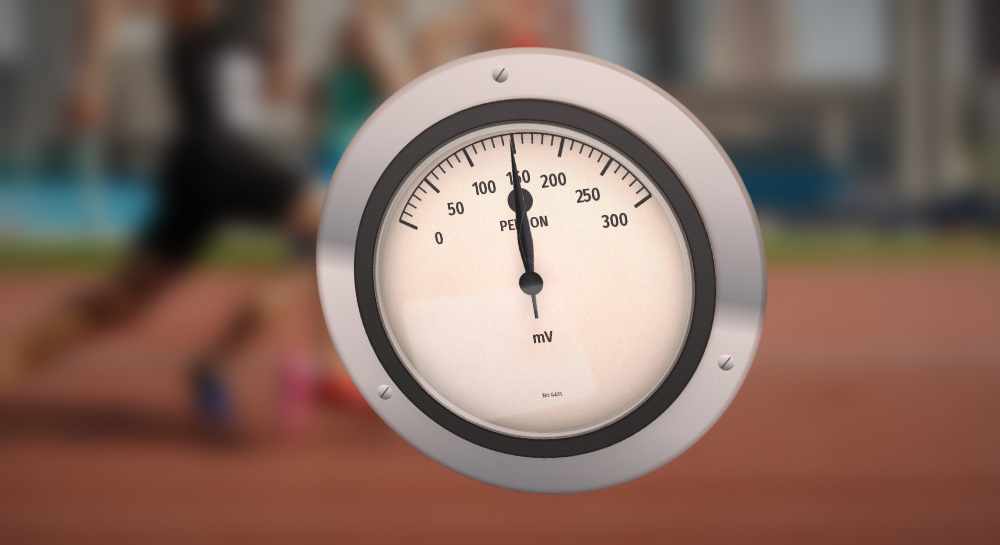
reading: 150mV
